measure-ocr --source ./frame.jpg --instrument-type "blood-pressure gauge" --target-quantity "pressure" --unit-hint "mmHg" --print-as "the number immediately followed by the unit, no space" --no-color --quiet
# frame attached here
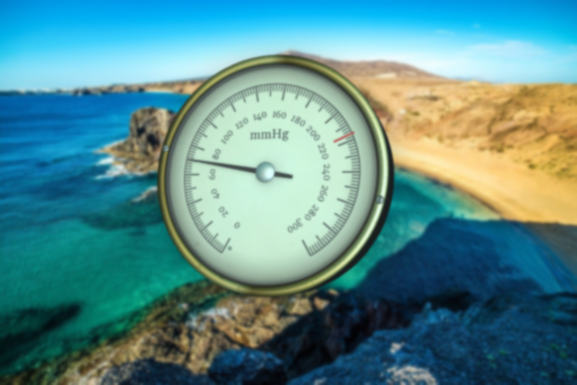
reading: 70mmHg
